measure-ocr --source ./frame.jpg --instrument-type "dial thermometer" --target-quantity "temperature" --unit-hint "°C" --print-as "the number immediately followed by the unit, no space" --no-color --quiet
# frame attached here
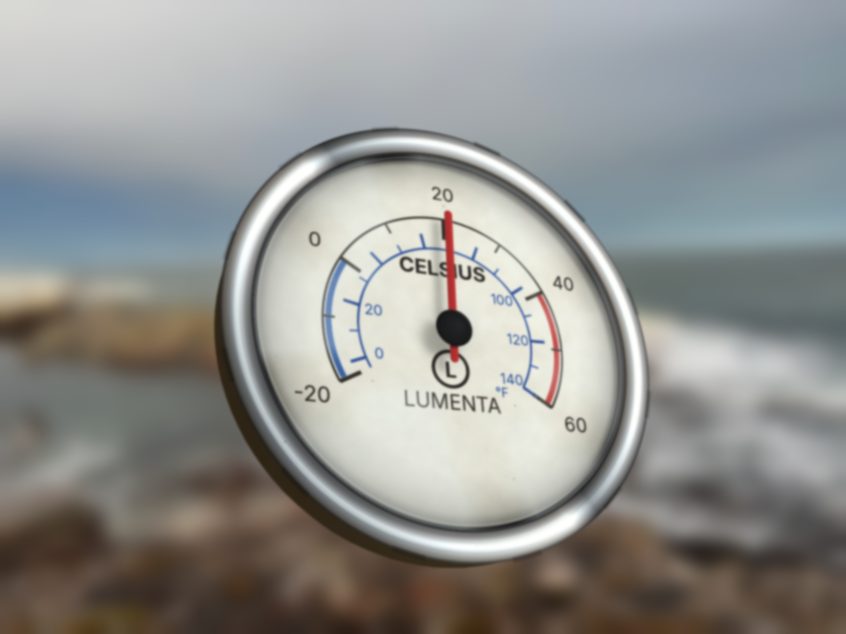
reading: 20°C
